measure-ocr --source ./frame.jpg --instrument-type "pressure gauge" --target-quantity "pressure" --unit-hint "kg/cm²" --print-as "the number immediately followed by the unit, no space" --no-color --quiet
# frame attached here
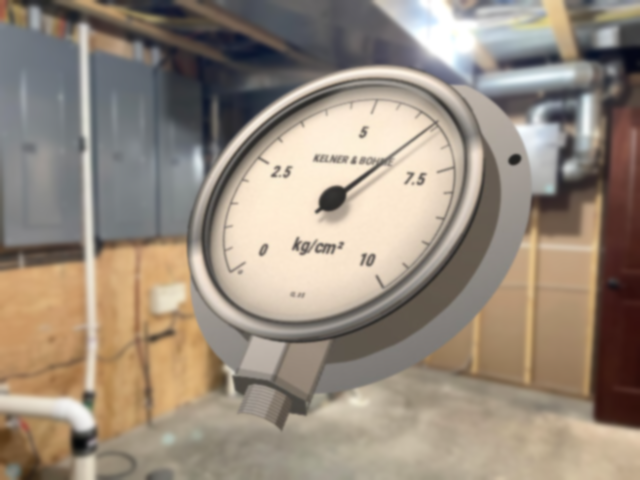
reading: 6.5kg/cm²
